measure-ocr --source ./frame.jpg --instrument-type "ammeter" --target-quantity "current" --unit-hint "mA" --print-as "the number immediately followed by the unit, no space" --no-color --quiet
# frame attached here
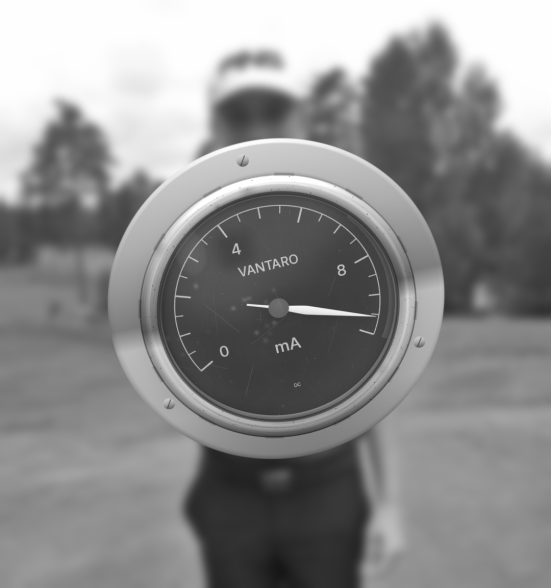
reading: 9.5mA
